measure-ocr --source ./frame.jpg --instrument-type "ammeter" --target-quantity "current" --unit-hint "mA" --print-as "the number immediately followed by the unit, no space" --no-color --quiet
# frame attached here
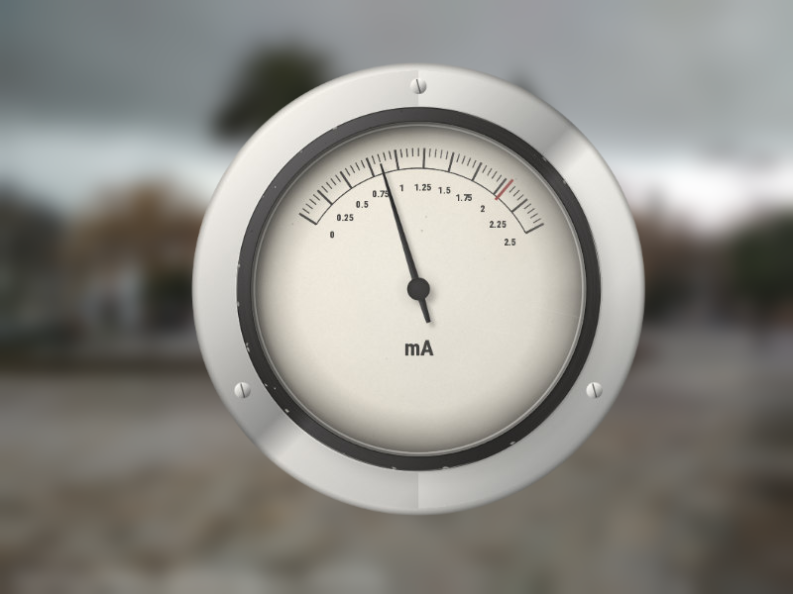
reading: 0.85mA
